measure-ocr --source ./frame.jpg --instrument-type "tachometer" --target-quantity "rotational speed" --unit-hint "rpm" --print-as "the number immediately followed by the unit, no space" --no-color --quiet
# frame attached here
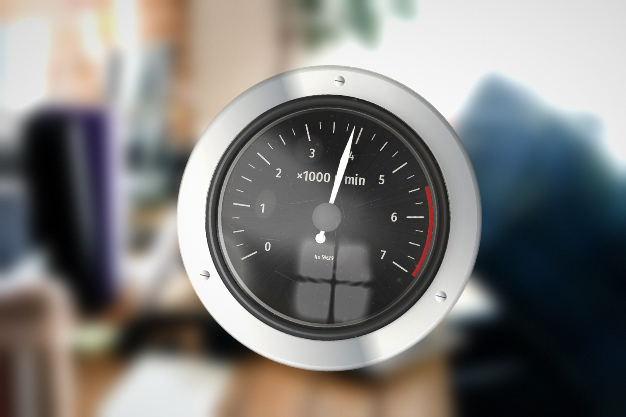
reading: 3875rpm
